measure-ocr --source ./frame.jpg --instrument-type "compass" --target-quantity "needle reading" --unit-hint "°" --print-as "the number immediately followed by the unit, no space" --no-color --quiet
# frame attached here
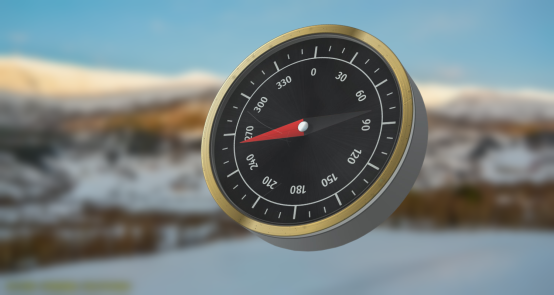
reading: 260°
